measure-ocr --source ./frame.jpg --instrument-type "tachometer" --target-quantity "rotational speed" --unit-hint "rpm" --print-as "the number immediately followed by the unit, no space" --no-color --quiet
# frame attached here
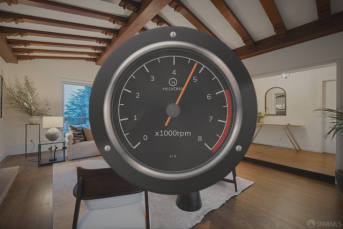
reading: 4750rpm
